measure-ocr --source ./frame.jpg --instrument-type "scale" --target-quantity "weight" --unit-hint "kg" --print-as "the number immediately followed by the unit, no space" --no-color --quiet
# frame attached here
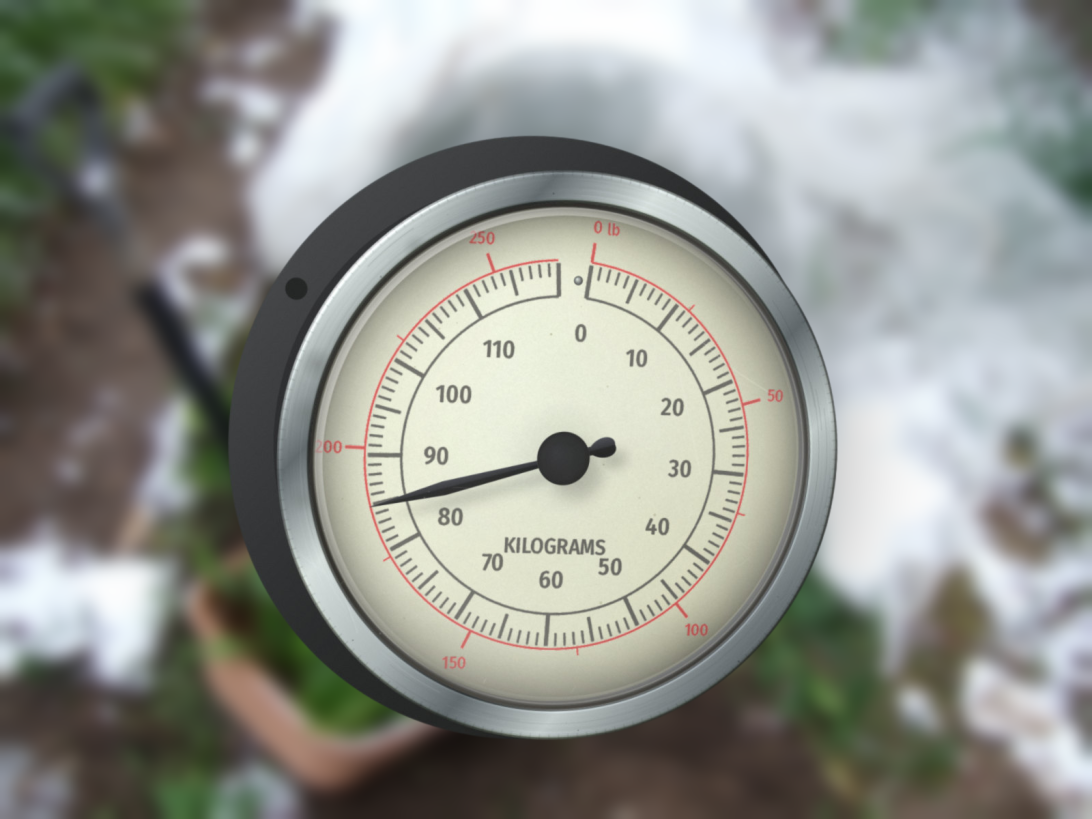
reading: 85kg
